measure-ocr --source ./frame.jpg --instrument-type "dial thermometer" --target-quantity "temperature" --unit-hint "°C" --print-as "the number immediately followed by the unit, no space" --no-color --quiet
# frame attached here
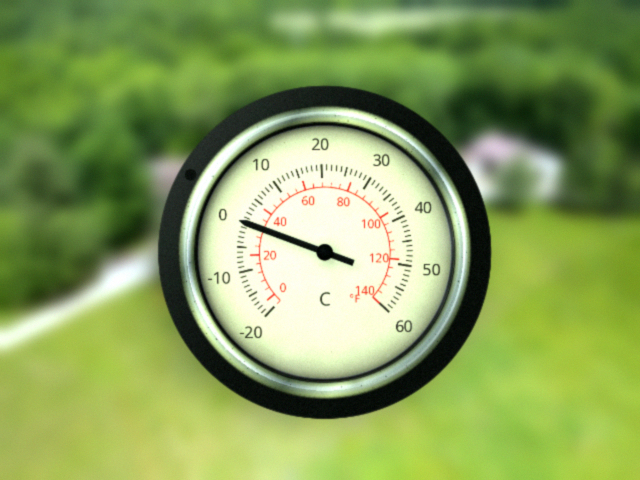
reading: 0°C
